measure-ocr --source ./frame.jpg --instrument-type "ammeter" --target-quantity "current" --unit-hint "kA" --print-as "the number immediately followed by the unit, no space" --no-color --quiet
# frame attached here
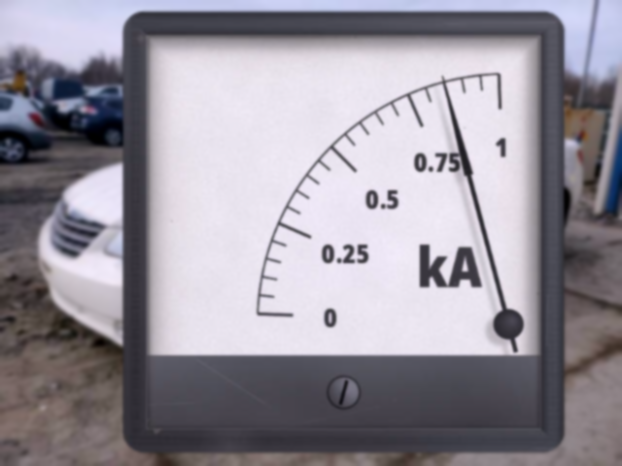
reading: 0.85kA
